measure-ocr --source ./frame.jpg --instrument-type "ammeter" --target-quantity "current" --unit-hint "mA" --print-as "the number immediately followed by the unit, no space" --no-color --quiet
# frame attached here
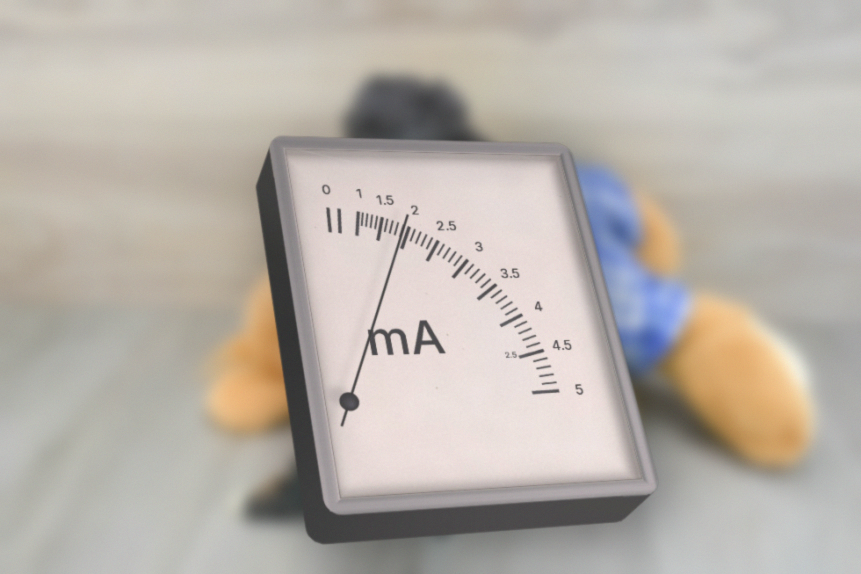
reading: 1.9mA
